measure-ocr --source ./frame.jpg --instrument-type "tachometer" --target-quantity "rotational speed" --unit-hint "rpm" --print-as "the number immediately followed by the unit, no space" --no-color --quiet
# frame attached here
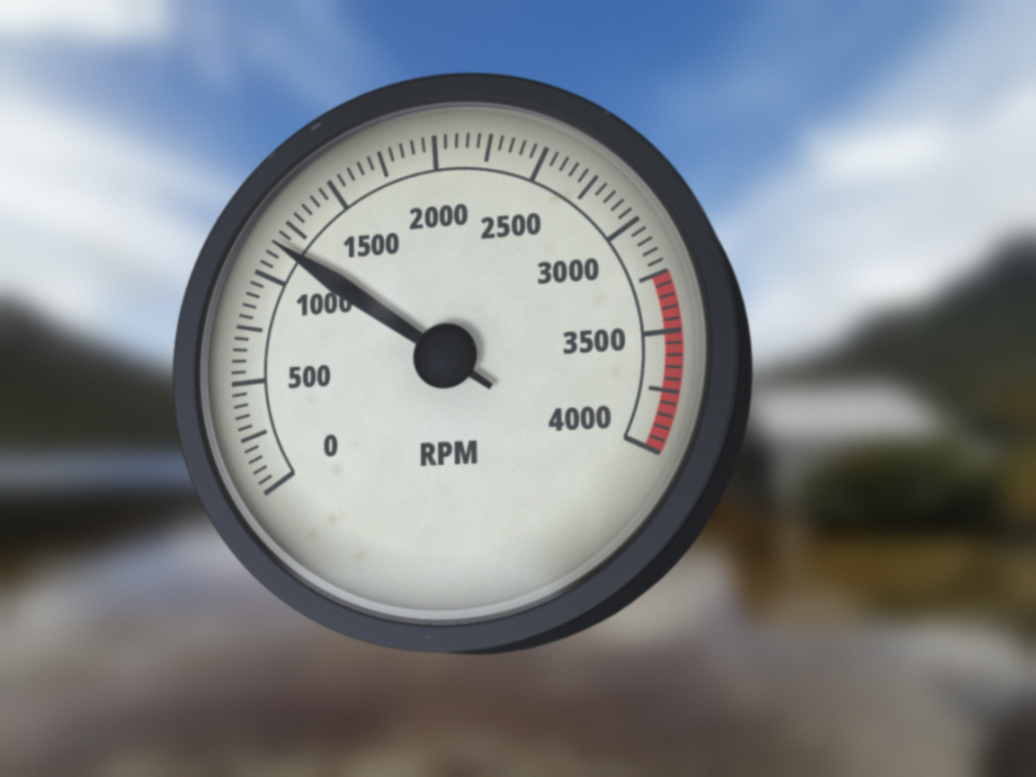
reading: 1150rpm
